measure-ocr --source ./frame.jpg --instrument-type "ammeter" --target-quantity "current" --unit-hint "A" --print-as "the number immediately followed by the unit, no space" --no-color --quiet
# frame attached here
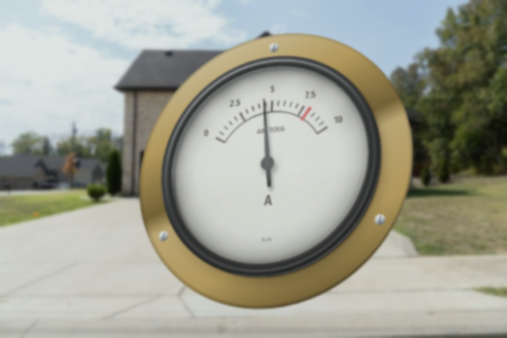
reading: 4.5A
